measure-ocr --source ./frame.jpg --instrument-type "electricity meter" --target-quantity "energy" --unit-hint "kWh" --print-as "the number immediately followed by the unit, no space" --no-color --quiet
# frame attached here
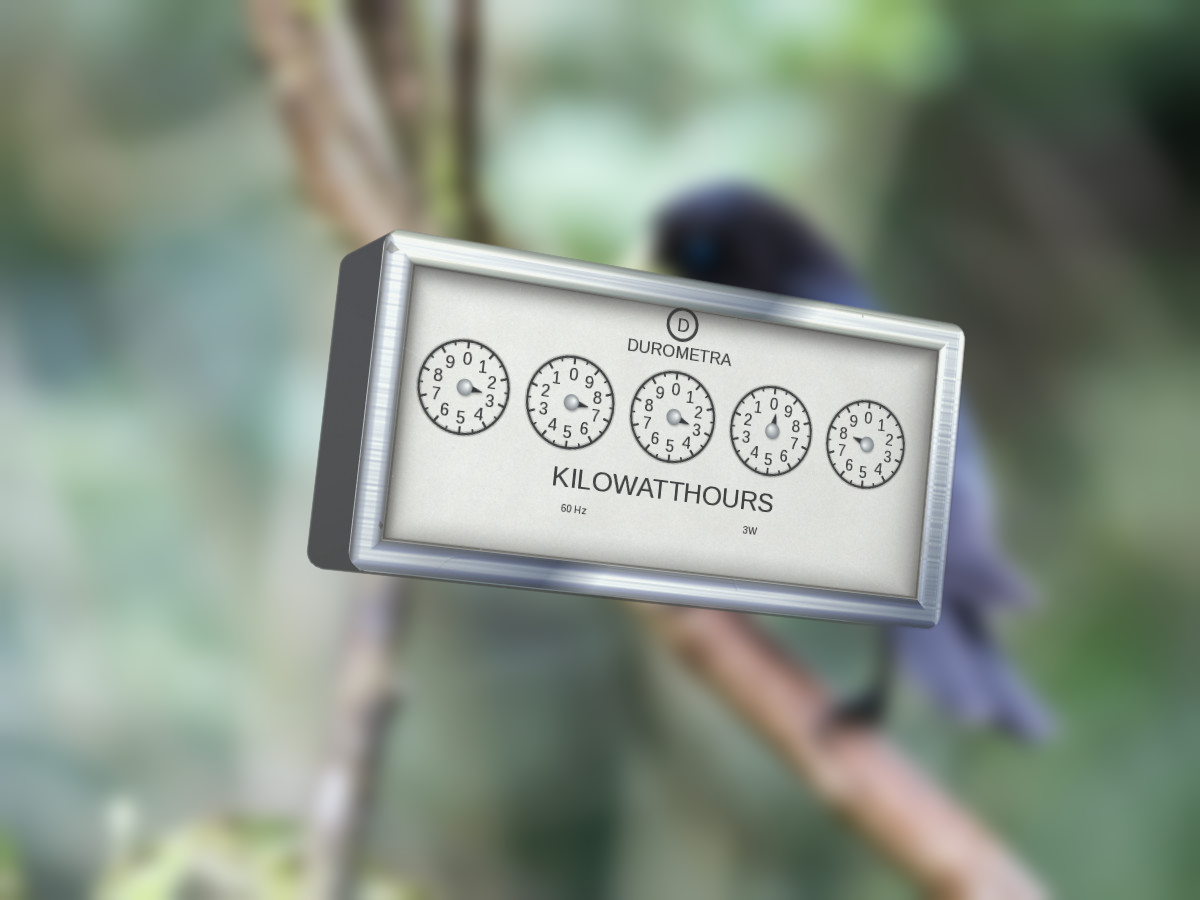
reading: 27298kWh
